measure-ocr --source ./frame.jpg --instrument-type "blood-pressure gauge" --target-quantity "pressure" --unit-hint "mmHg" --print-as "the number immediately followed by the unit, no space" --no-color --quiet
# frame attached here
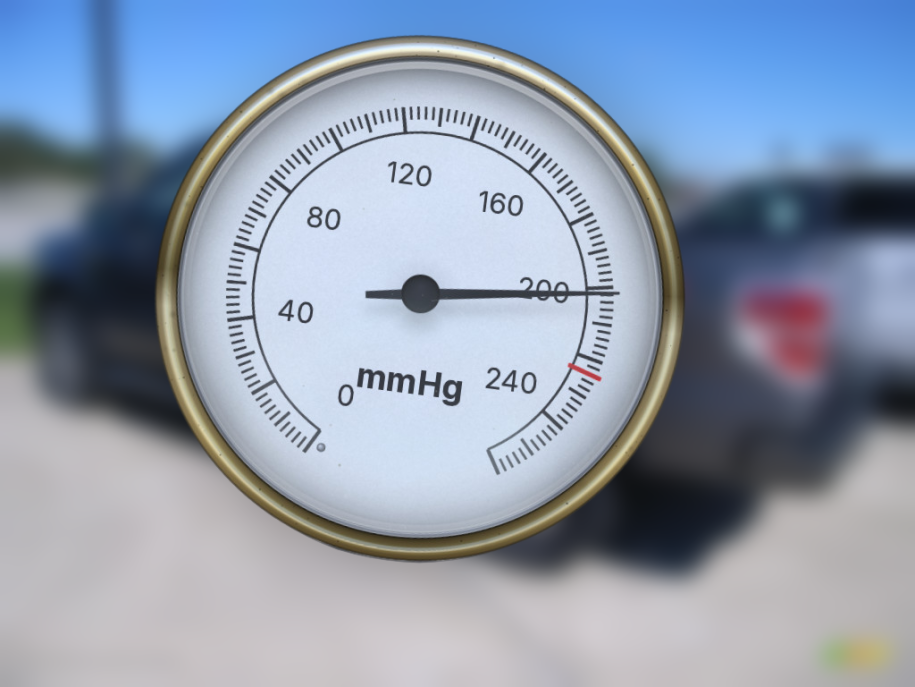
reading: 202mmHg
